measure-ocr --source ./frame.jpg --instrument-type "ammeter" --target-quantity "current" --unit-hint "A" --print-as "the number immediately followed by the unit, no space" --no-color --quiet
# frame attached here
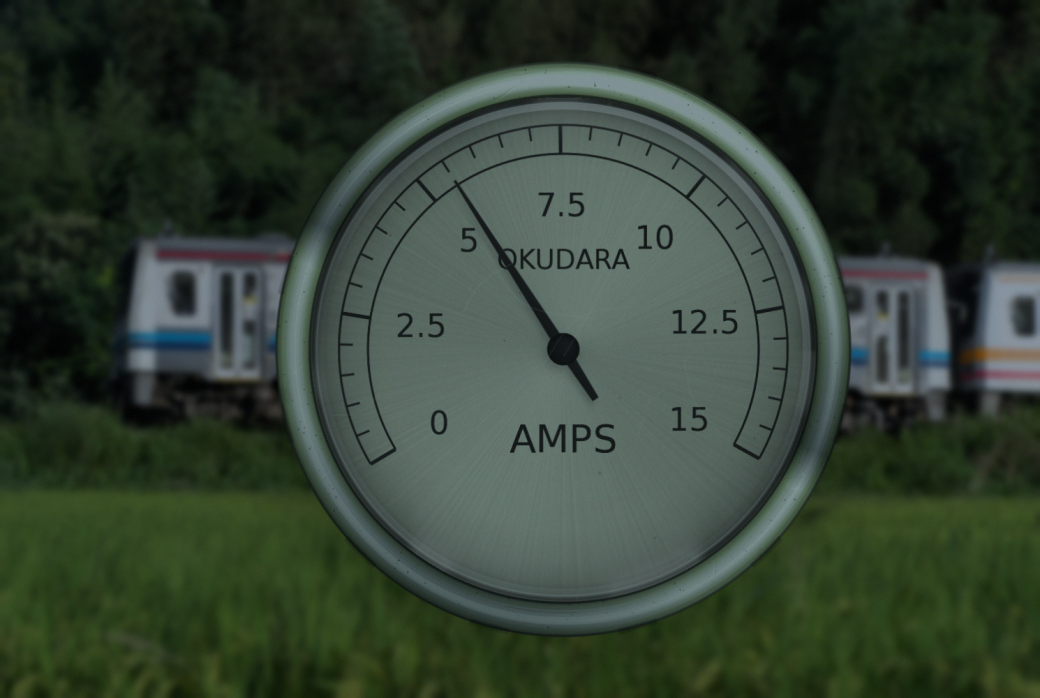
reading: 5.5A
